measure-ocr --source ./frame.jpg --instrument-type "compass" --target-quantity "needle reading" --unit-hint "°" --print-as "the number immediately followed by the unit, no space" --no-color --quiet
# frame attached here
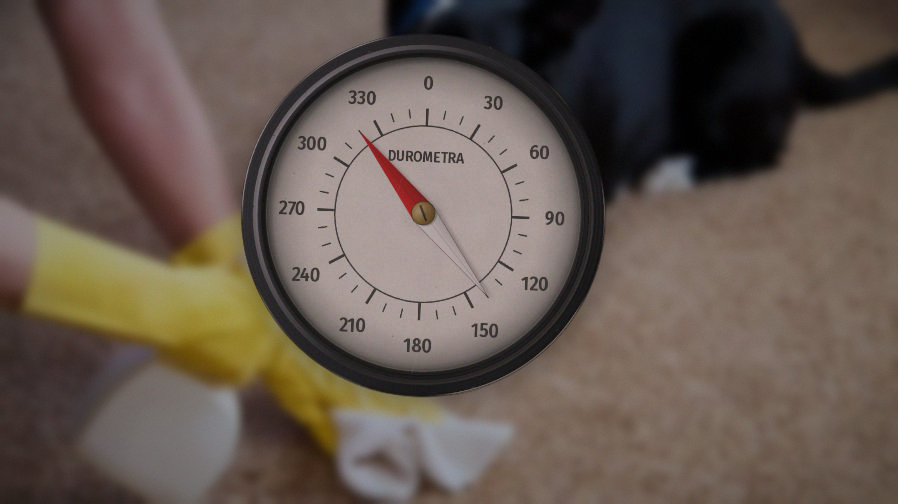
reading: 320°
